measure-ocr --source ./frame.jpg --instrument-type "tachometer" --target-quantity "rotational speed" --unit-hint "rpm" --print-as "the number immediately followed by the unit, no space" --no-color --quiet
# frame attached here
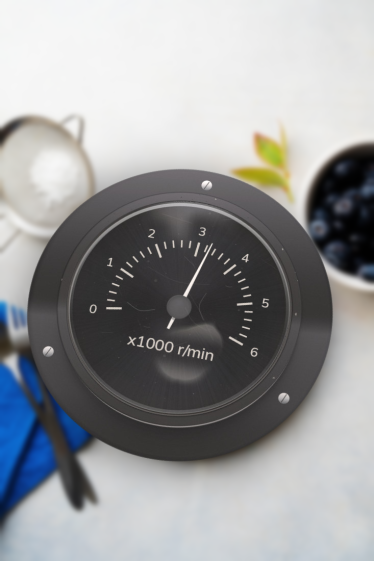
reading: 3300rpm
